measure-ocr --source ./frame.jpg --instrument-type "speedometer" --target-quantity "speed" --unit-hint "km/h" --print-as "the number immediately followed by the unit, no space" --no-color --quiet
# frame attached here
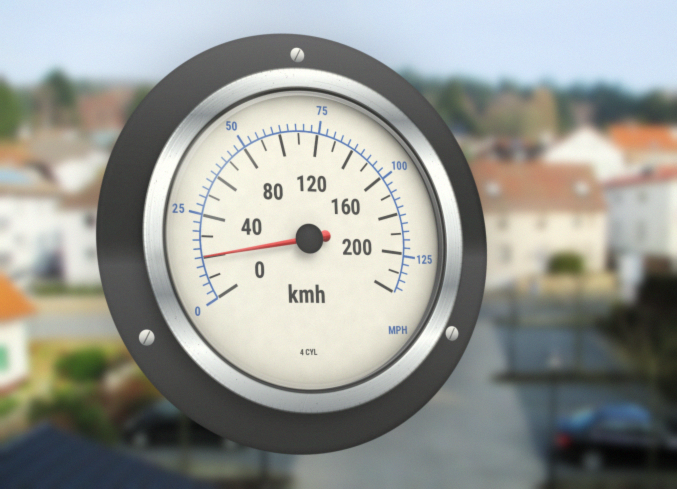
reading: 20km/h
